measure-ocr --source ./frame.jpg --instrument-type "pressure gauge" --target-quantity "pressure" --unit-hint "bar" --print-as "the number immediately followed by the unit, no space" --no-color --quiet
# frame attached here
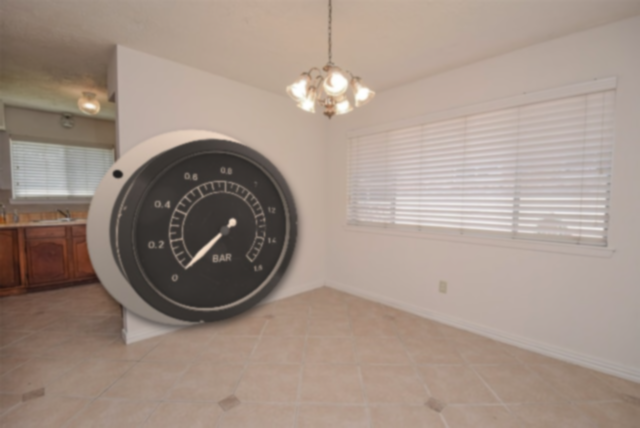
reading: 0bar
